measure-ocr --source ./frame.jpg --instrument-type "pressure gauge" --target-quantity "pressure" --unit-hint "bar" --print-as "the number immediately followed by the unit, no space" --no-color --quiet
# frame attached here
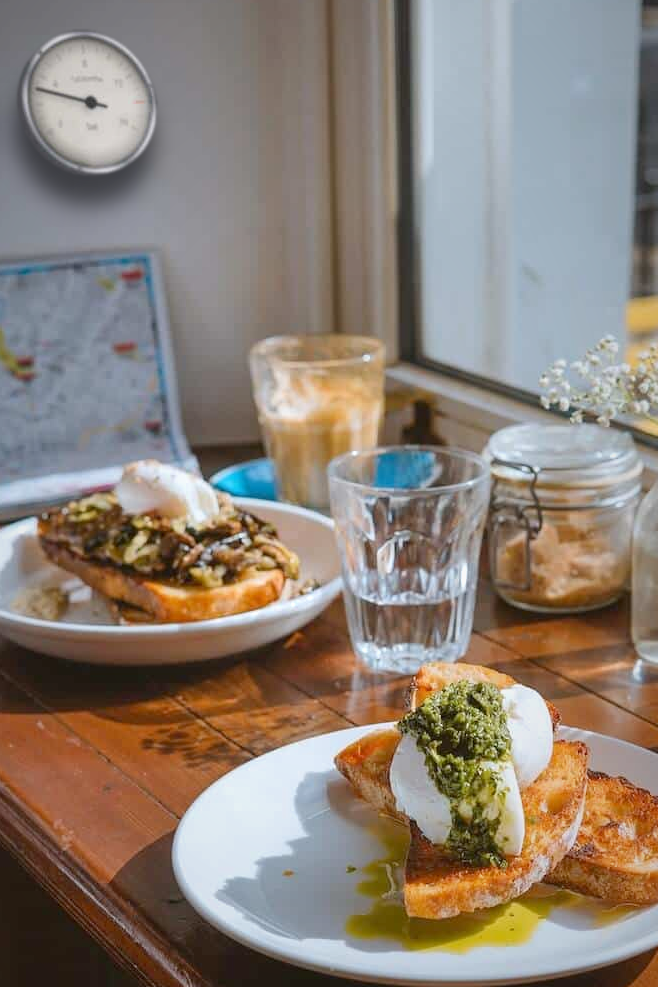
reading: 3bar
